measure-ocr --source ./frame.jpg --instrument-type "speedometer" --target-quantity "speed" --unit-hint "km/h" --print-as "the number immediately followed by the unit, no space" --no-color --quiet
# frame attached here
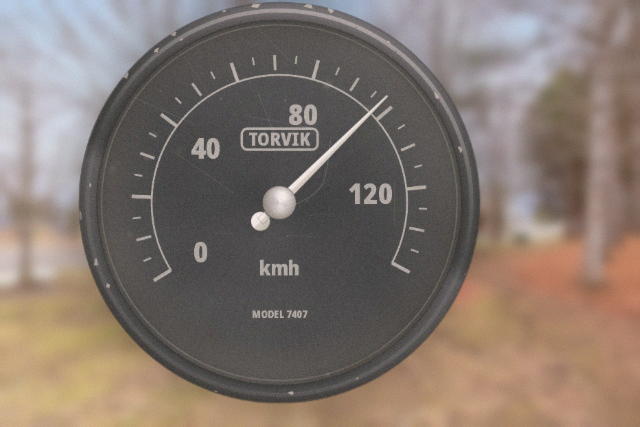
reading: 97.5km/h
